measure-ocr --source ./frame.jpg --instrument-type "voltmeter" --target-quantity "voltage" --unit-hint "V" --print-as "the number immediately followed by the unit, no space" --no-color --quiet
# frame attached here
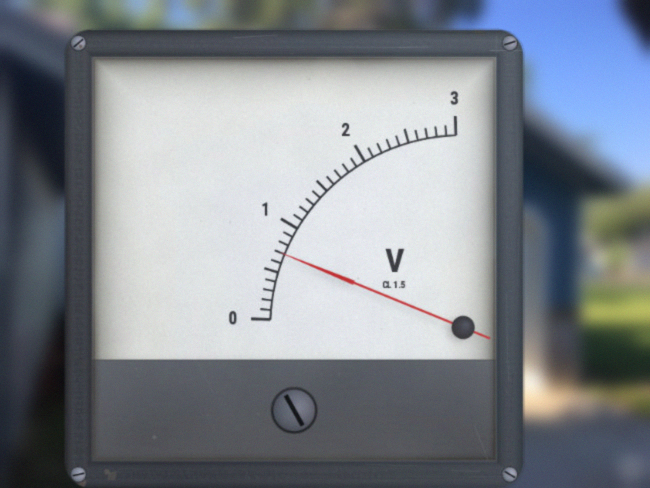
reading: 0.7V
